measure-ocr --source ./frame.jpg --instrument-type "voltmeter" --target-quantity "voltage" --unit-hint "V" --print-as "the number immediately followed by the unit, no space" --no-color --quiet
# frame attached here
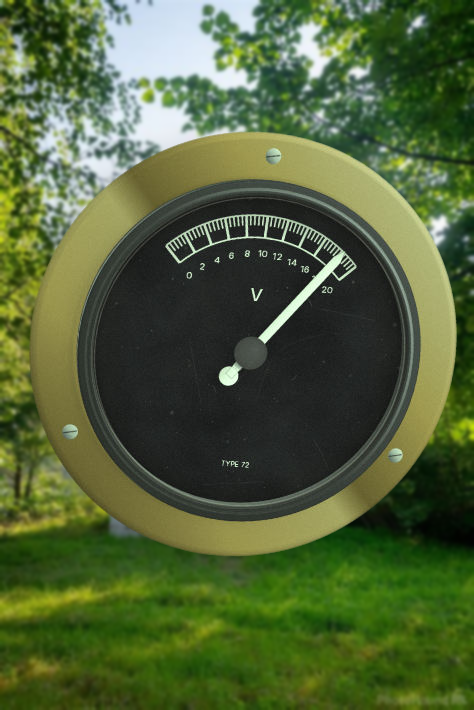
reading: 18V
